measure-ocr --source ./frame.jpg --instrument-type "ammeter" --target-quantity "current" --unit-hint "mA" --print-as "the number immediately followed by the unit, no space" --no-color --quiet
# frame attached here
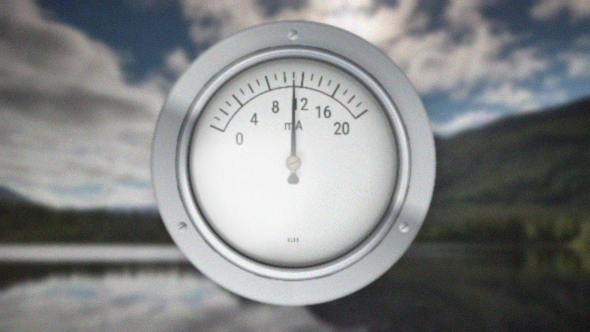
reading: 11mA
